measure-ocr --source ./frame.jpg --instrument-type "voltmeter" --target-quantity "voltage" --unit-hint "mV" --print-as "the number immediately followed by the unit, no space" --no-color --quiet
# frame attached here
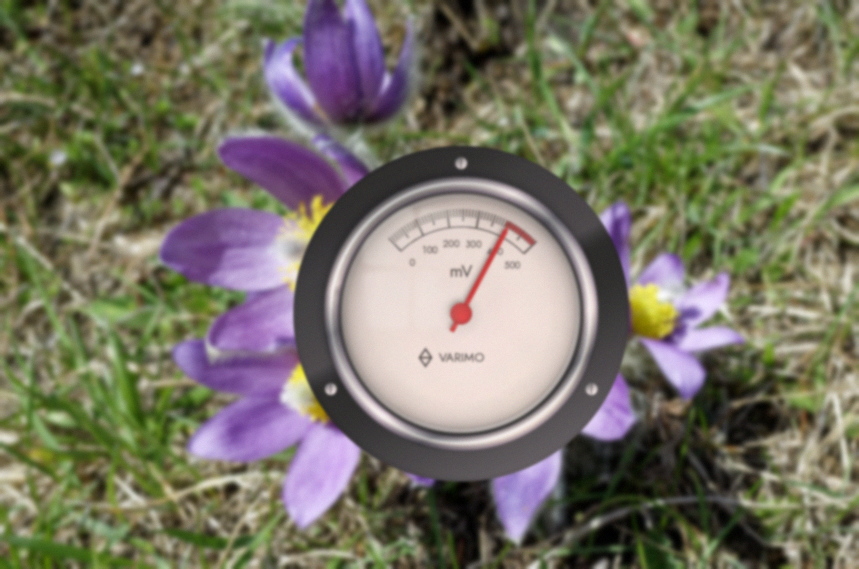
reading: 400mV
